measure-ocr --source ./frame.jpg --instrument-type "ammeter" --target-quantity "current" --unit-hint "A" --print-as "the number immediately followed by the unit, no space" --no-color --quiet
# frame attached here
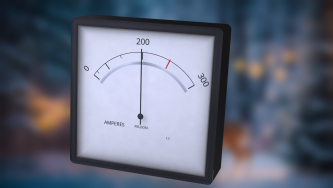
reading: 200A
